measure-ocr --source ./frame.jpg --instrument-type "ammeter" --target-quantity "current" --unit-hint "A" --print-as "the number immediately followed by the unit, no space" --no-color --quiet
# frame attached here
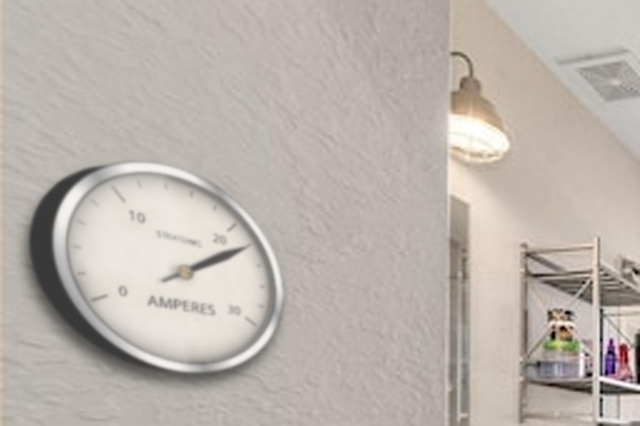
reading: 22A
